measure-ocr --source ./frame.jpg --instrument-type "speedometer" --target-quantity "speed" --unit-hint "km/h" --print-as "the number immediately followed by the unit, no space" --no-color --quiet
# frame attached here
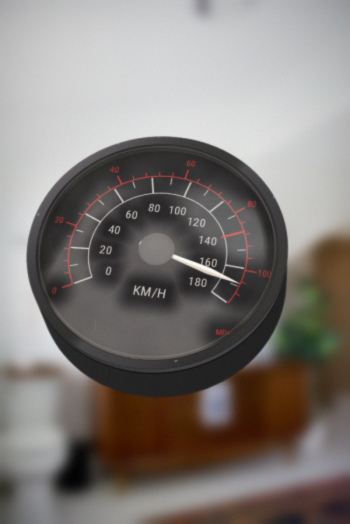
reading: 170km/h
